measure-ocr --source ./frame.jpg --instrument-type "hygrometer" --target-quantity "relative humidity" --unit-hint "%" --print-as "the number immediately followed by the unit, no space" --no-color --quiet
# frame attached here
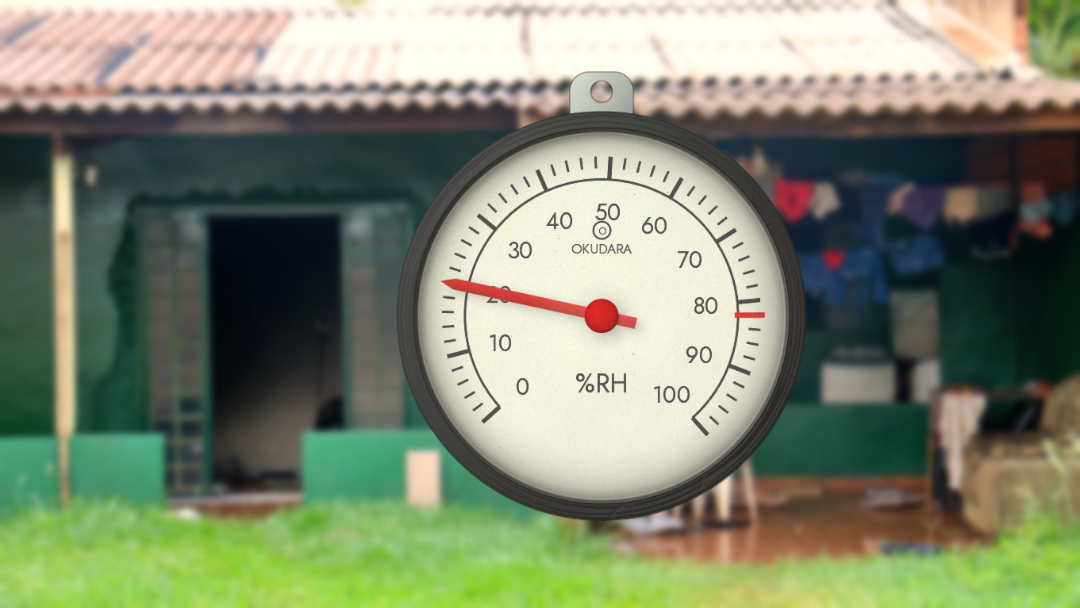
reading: 20%
